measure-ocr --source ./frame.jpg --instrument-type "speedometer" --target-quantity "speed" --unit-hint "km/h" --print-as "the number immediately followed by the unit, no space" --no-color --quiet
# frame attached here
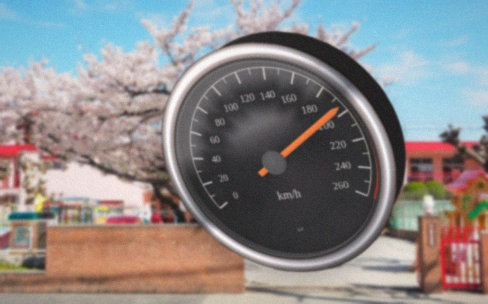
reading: 195km/h
